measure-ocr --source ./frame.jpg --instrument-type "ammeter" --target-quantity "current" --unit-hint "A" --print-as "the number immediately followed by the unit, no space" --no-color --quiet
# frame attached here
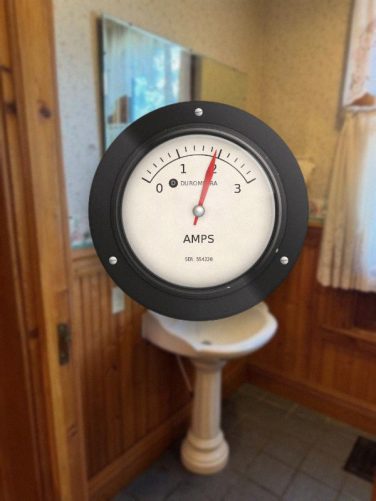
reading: 1.9A
